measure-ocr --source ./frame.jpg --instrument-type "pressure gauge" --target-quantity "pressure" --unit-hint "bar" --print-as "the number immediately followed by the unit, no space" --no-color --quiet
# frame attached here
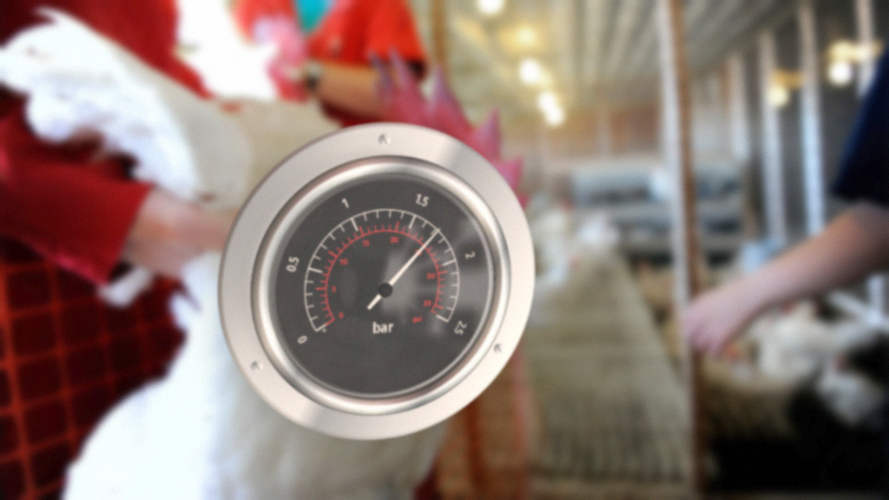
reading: 1.7bar
